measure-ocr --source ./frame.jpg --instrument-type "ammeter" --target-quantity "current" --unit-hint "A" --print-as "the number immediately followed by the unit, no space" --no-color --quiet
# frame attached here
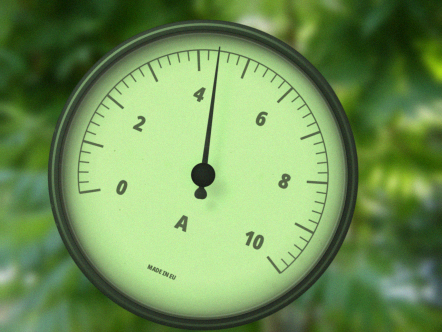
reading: 4.4A
